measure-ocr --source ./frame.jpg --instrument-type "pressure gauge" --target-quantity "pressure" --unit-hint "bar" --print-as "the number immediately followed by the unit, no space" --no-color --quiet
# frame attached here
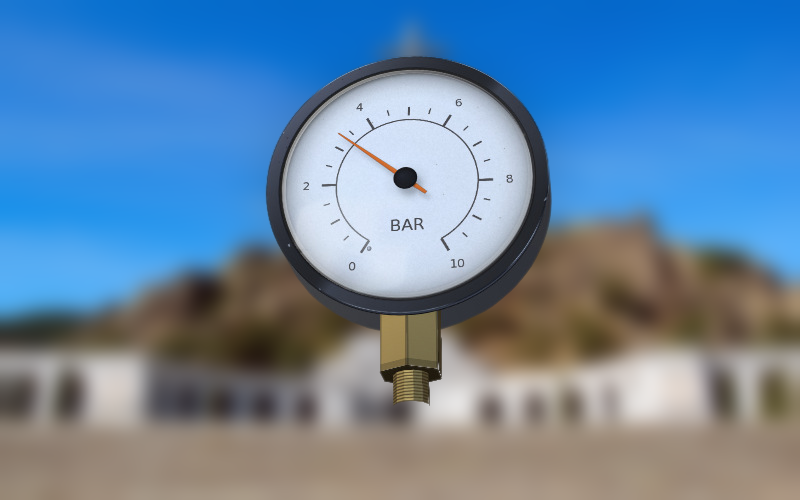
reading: 3.25bar
